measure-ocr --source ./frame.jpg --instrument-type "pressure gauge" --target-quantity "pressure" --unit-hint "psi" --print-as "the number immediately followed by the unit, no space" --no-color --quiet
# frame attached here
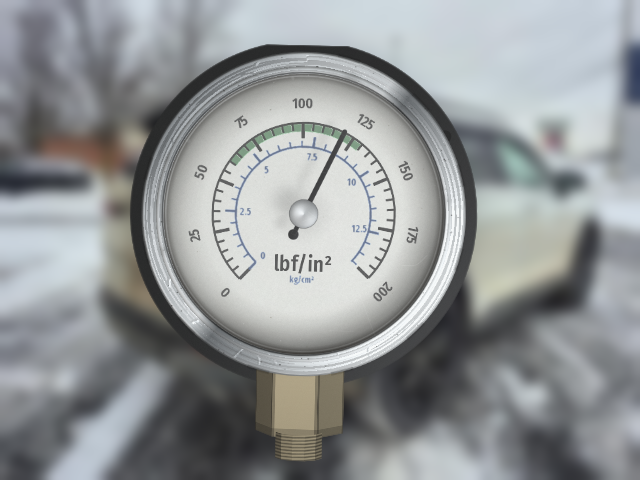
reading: 120psi
